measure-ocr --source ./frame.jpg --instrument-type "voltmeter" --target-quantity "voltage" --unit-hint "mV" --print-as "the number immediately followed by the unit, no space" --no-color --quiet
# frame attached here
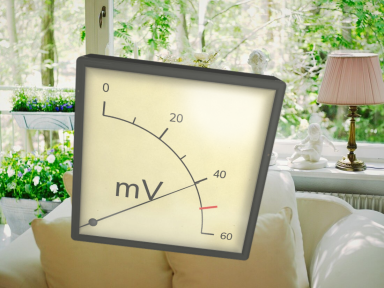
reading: 40mV
